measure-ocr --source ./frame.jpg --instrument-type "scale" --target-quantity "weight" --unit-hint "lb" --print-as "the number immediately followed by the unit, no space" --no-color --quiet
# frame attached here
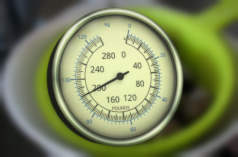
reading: 200lb
